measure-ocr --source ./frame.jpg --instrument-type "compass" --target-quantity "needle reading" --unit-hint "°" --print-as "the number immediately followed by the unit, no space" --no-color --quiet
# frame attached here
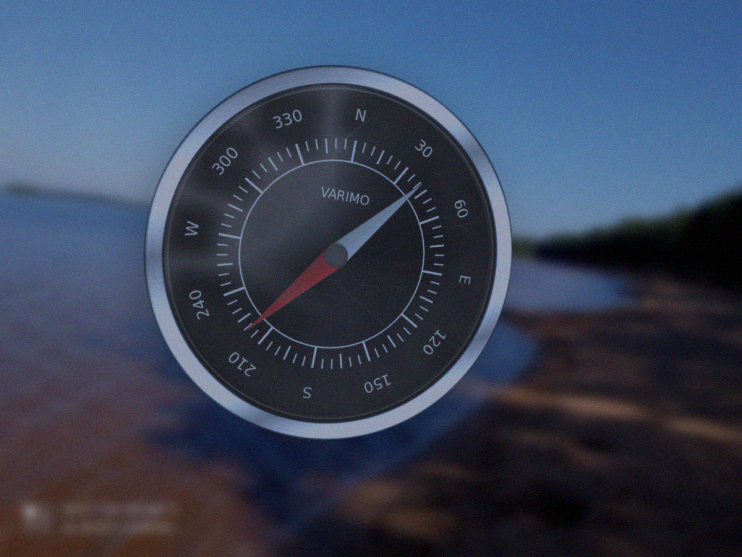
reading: 220°
